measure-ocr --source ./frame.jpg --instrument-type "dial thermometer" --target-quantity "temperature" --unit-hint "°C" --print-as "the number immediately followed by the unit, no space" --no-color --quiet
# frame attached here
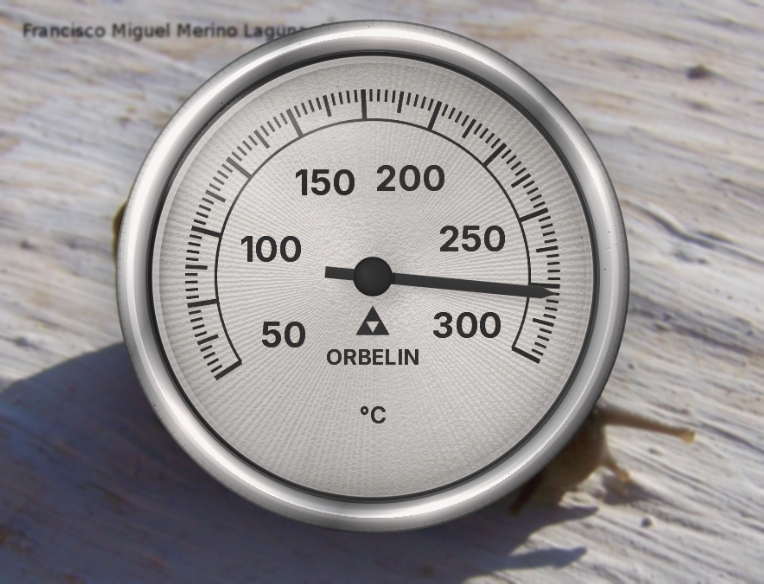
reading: 277.5°C
